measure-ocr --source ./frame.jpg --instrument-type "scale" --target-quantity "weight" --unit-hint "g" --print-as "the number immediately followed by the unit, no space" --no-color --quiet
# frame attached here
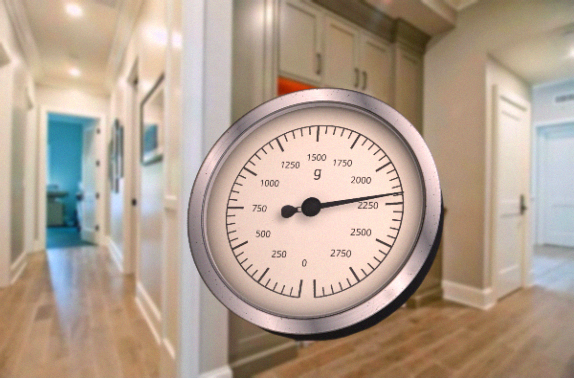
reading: 2200g
